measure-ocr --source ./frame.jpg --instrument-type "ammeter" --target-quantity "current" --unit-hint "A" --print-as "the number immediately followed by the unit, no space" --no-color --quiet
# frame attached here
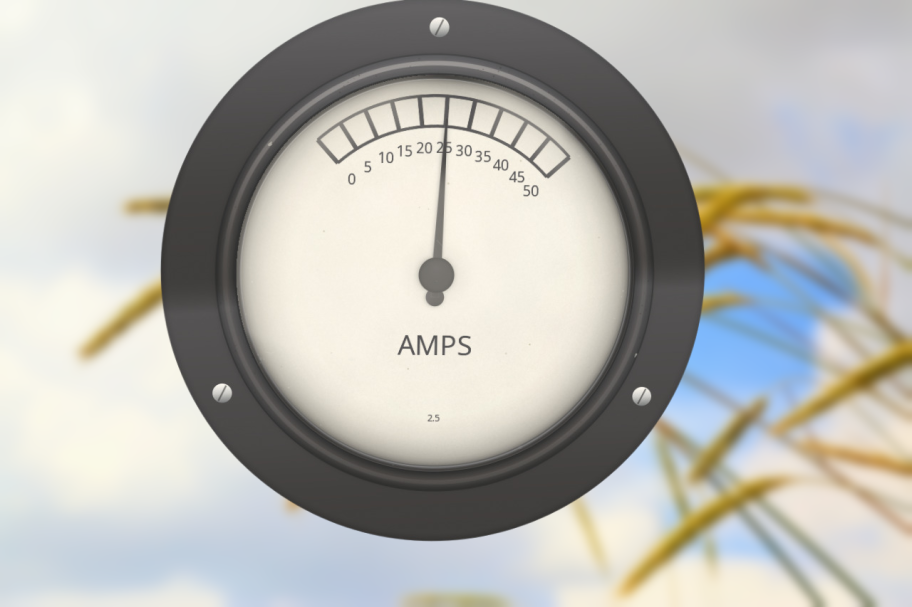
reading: 25A
